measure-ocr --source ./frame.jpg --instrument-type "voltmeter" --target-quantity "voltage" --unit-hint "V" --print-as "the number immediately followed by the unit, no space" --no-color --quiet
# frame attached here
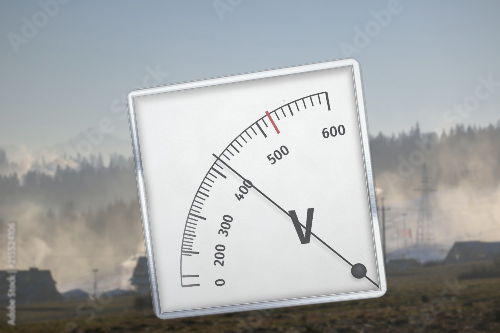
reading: 420V
